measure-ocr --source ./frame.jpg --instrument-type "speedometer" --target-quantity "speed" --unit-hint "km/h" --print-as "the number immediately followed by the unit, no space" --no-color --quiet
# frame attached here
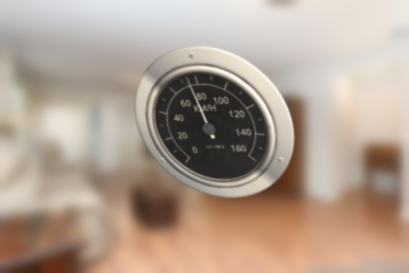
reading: 75km/h
